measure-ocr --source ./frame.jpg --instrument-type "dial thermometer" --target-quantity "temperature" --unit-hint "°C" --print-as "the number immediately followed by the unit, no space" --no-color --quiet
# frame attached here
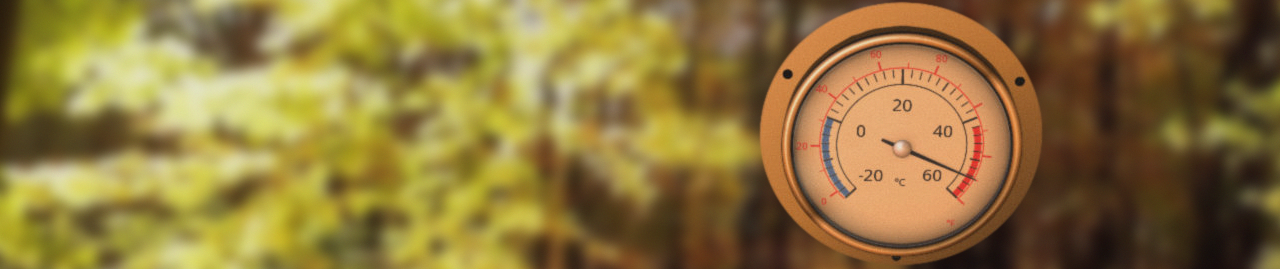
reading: 54°C
